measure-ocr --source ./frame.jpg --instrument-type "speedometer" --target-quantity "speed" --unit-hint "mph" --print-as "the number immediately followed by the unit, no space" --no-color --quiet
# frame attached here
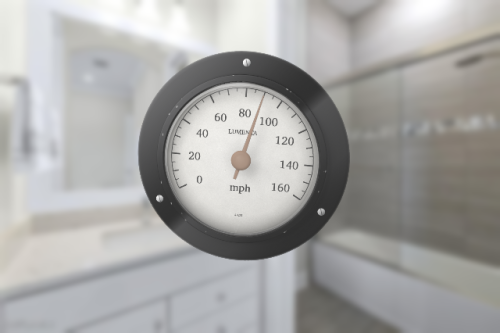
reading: 90mph
